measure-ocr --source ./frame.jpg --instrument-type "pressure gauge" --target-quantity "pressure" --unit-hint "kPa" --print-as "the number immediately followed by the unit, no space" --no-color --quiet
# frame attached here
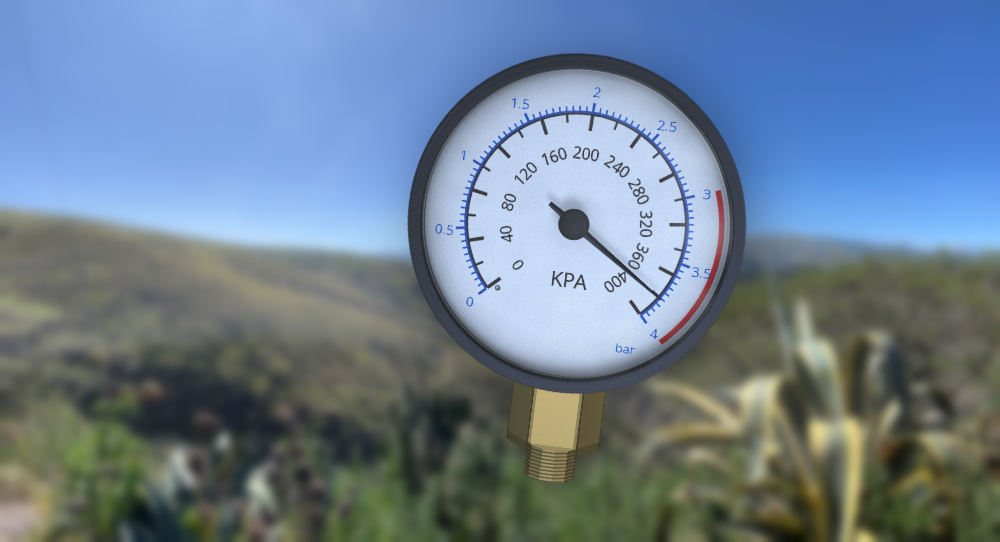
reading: 380kPa
